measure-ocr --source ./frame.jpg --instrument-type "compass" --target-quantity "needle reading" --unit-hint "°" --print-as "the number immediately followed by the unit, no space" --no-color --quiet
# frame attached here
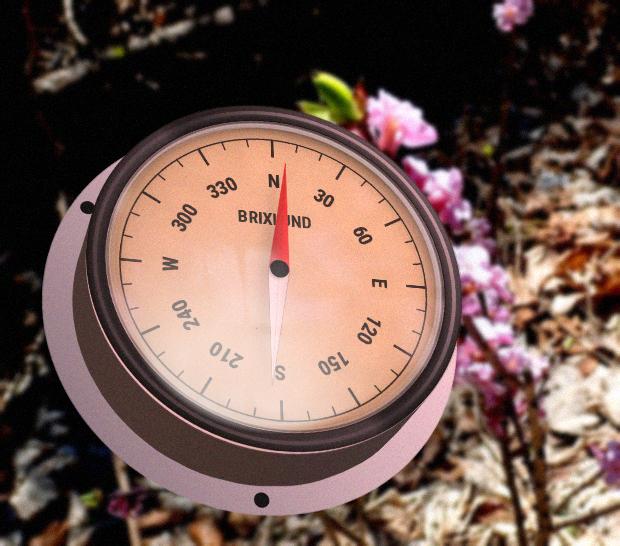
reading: 5°
